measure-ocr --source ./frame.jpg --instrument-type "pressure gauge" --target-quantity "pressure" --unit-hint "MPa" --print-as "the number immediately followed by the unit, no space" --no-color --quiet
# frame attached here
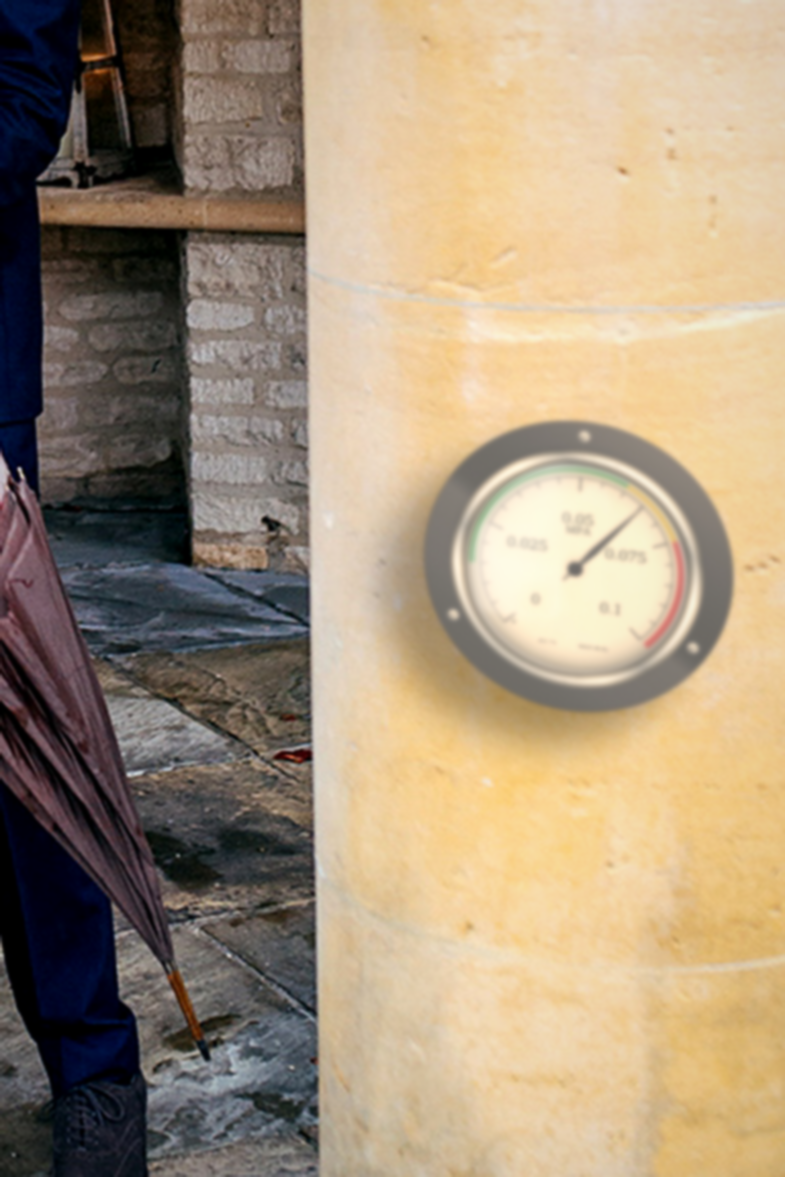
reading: 0.065MPa
